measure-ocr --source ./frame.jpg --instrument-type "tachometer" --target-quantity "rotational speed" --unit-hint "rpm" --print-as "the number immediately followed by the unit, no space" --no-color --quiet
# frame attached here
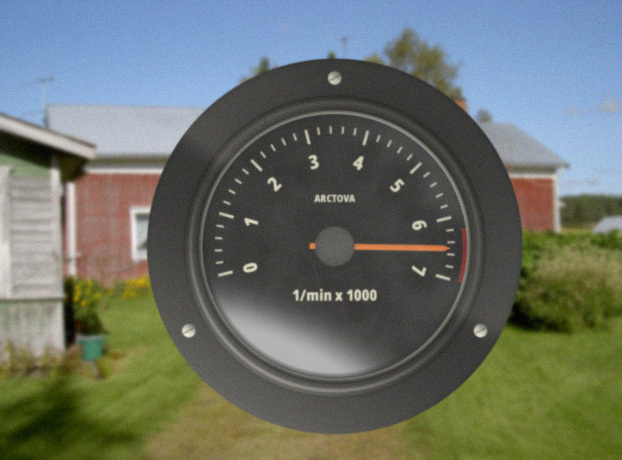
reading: 6500rpm
